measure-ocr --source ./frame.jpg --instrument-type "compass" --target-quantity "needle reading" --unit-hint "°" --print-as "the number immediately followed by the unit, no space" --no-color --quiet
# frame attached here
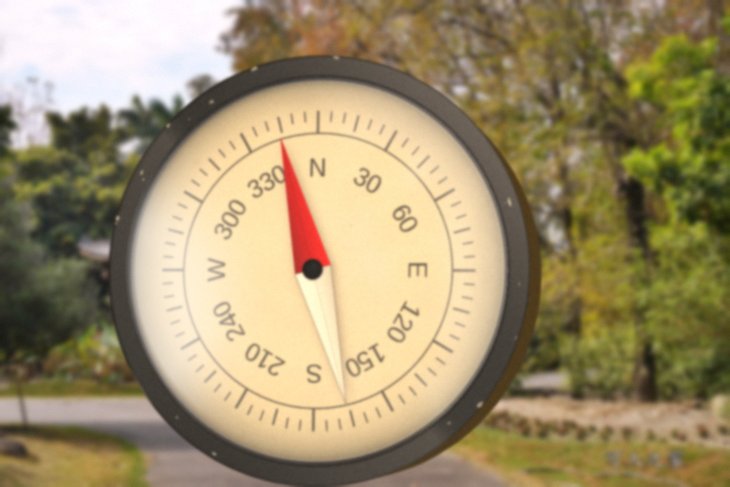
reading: 345°
